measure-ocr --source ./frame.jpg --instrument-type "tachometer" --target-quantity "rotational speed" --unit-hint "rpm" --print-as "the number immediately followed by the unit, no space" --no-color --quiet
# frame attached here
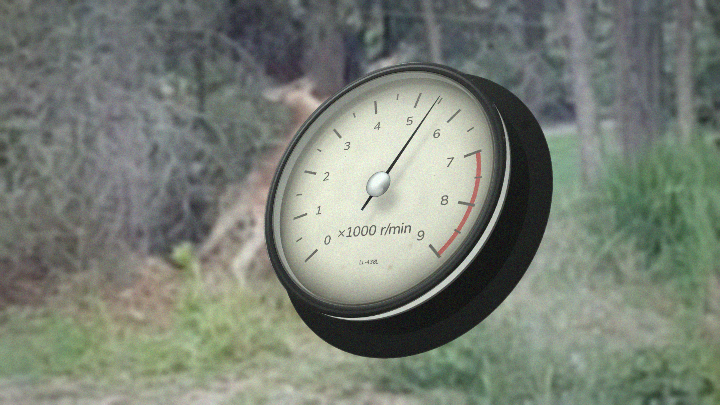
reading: 5500rpm
